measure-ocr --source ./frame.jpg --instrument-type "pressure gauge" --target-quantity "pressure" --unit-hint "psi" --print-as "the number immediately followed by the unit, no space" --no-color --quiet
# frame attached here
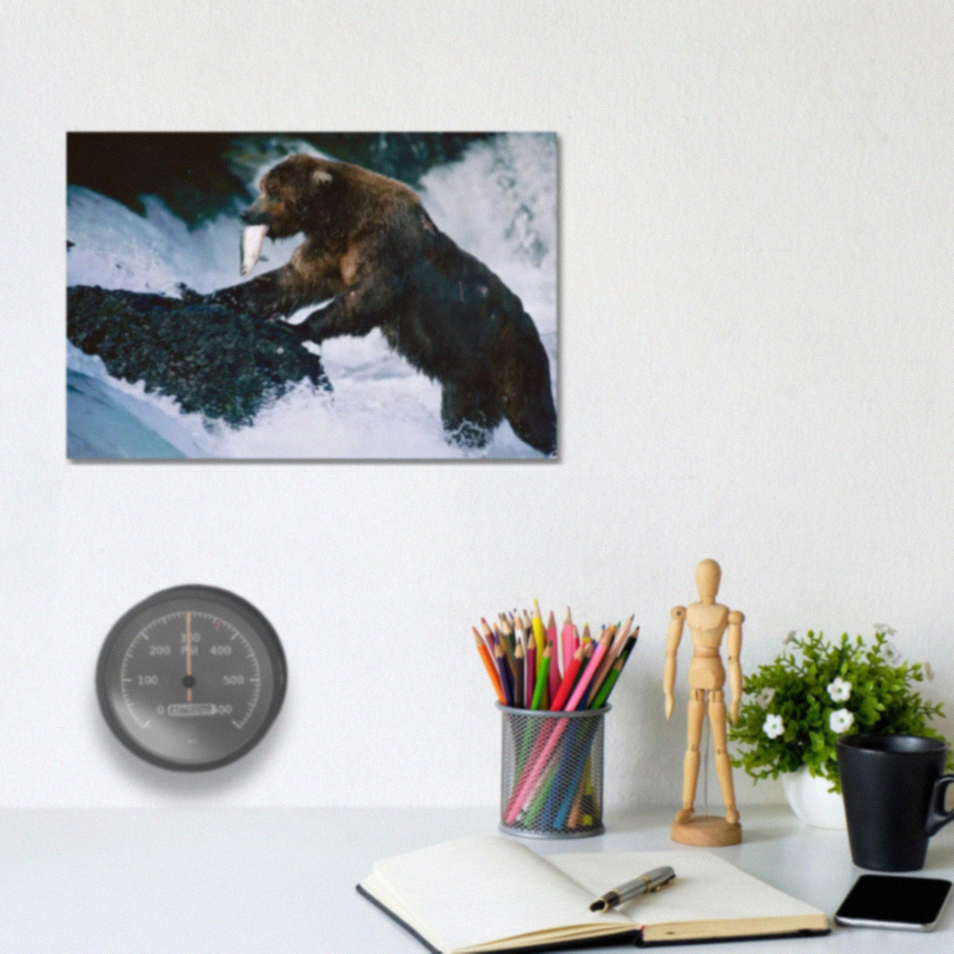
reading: 300psi
